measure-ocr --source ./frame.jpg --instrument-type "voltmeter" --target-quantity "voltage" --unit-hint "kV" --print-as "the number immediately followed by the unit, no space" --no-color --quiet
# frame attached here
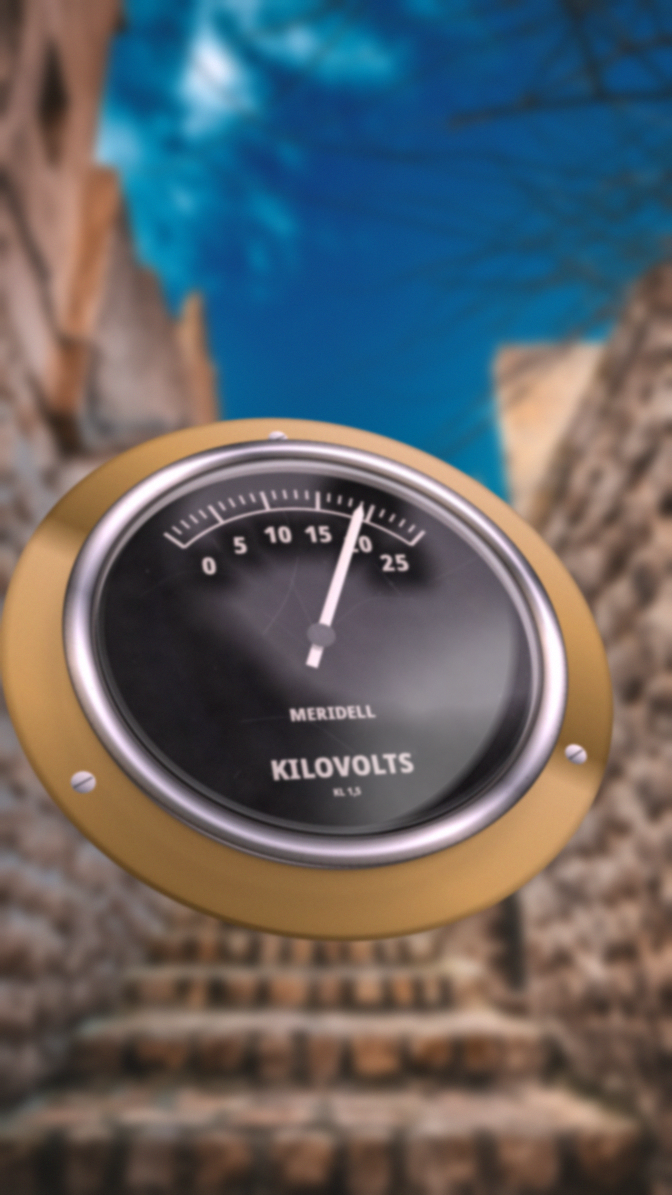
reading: 19kV
